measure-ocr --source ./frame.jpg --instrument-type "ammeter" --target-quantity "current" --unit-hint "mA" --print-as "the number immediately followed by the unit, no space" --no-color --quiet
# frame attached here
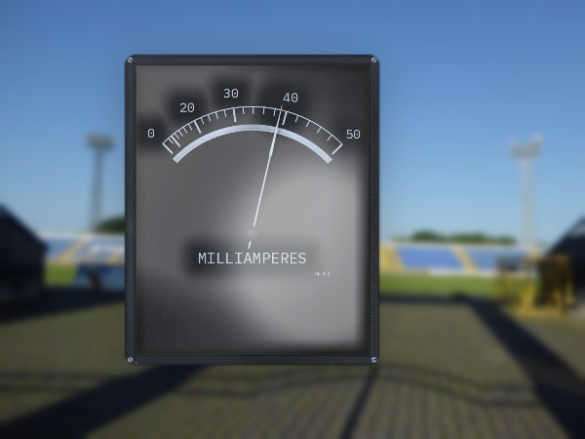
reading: 39mA
